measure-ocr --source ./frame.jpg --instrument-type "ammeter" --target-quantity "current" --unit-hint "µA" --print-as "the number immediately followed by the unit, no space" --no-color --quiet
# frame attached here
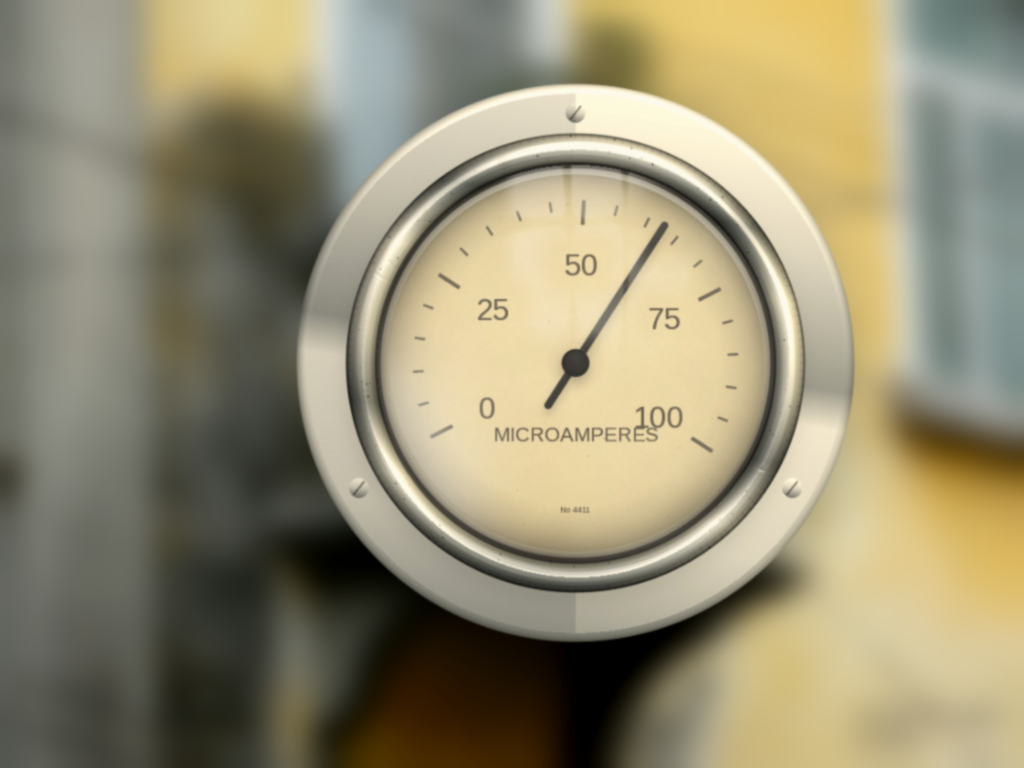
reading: 62.5µA
